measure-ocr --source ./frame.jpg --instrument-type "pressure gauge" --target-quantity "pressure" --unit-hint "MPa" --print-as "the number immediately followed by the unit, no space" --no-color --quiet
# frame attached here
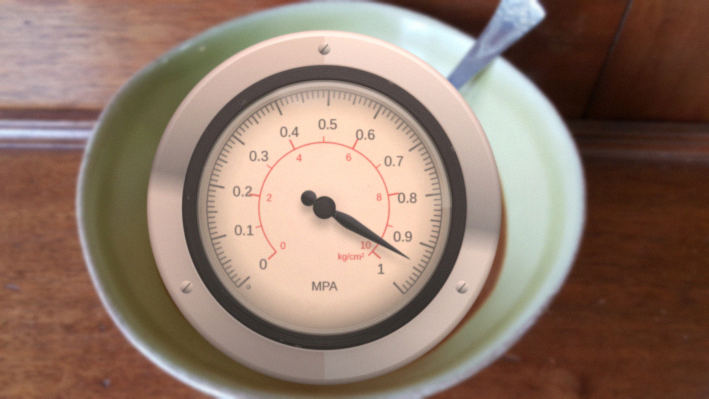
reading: 0.94MPa
